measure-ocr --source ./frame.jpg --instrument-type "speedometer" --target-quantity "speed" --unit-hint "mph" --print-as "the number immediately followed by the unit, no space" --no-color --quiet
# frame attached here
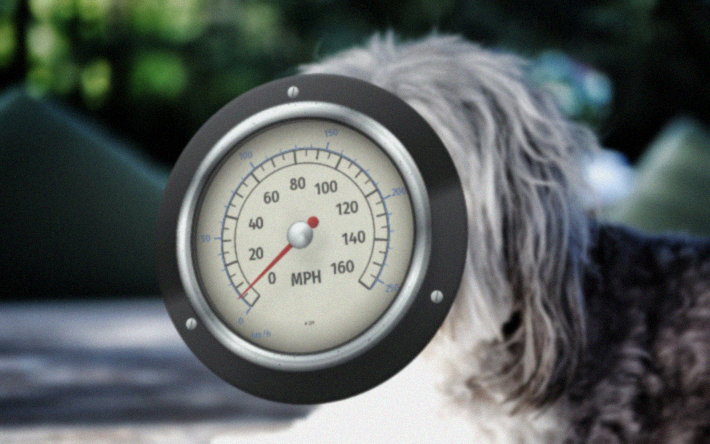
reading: 5mph
